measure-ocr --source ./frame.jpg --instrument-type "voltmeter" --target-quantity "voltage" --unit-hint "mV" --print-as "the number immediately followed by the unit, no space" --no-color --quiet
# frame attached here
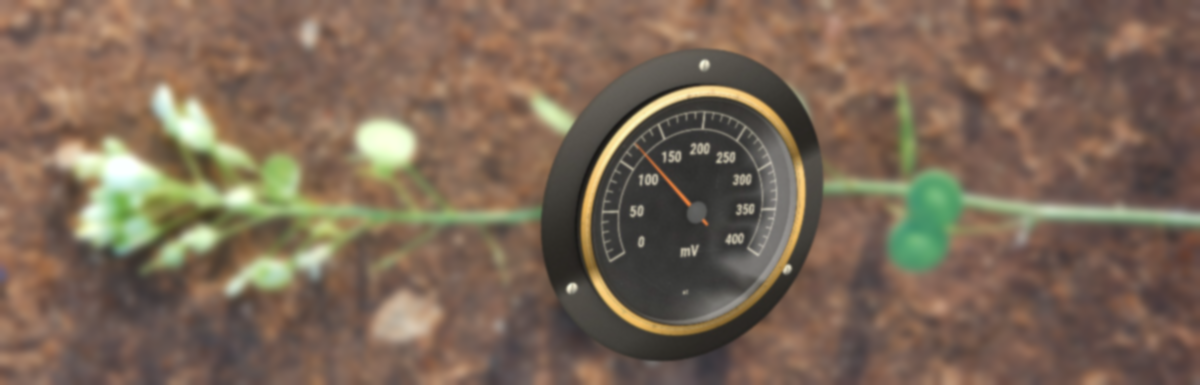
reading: 120mV
